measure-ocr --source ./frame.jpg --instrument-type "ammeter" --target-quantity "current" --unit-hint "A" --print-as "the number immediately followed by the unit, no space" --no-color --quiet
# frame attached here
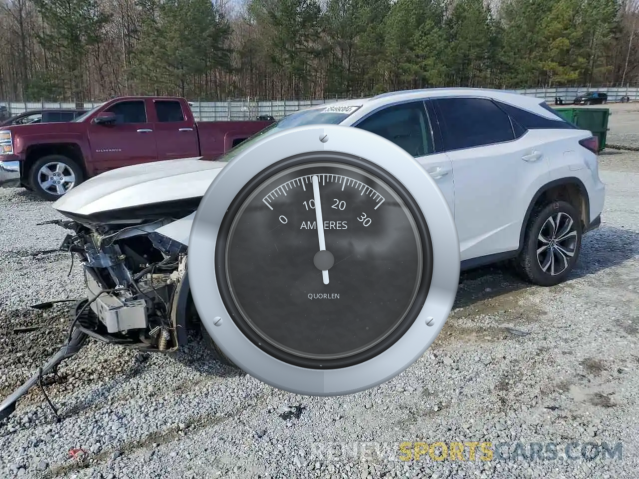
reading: 13A
